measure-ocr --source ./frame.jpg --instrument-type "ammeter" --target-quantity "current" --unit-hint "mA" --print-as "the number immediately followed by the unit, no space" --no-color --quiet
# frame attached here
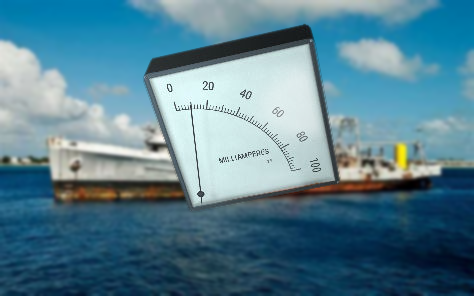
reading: 10mA
